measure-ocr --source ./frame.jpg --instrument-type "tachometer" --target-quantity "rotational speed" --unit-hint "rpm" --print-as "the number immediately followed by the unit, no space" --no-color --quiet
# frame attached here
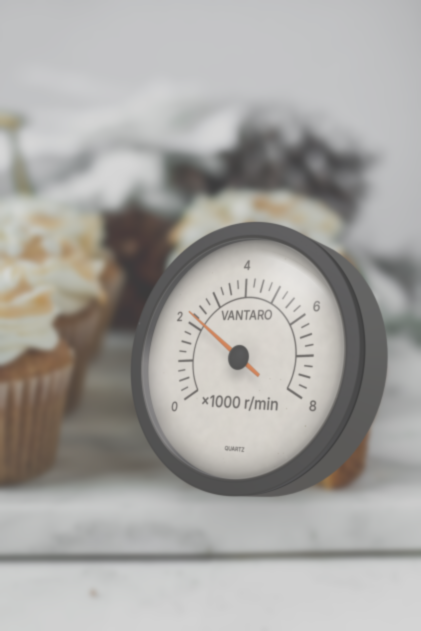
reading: 2250rpm
